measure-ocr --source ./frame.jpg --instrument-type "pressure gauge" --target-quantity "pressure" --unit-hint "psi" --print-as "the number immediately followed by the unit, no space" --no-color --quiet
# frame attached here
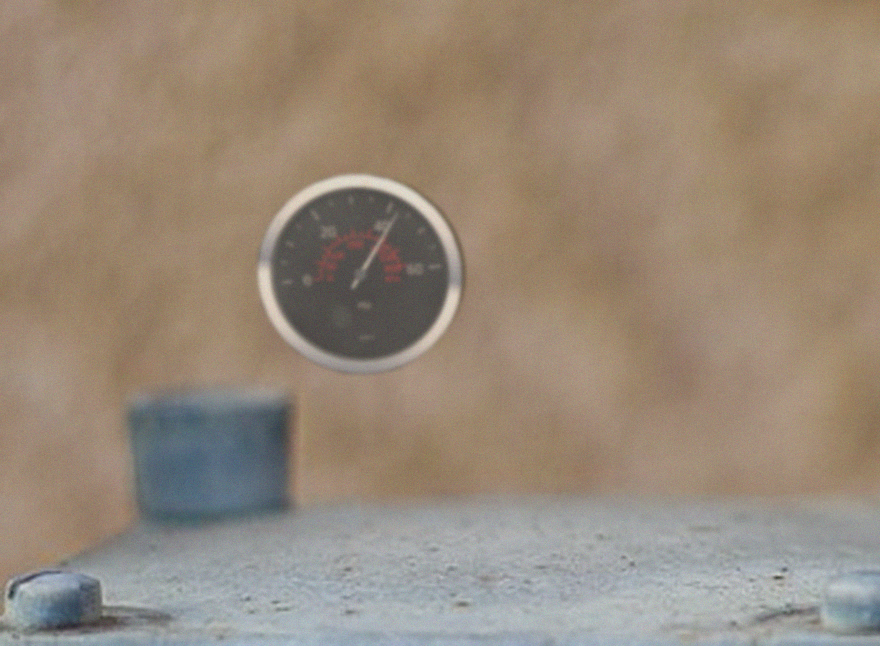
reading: 42.5psi
